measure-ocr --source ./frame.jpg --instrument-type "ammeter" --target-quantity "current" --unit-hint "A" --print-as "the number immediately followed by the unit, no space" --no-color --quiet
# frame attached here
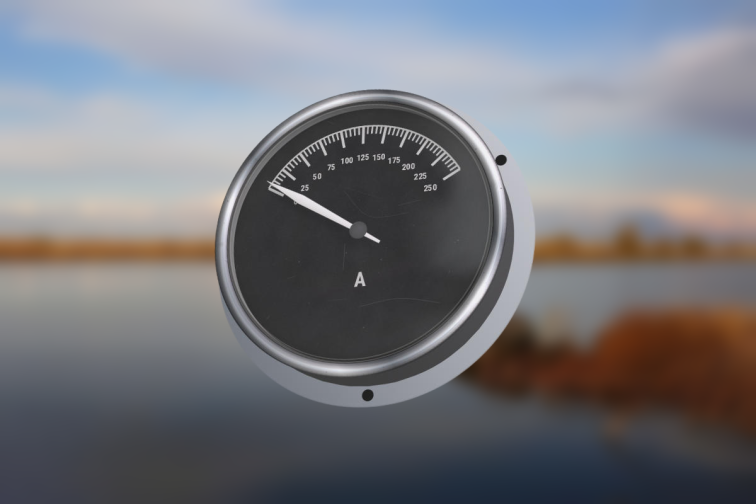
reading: 5A
